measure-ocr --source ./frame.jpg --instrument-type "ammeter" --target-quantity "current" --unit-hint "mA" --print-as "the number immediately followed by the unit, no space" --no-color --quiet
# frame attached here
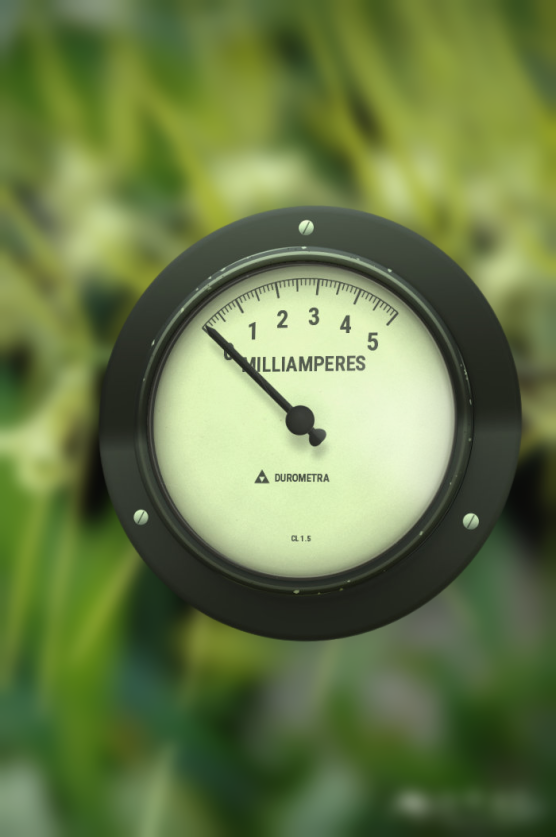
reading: 0.1mA
